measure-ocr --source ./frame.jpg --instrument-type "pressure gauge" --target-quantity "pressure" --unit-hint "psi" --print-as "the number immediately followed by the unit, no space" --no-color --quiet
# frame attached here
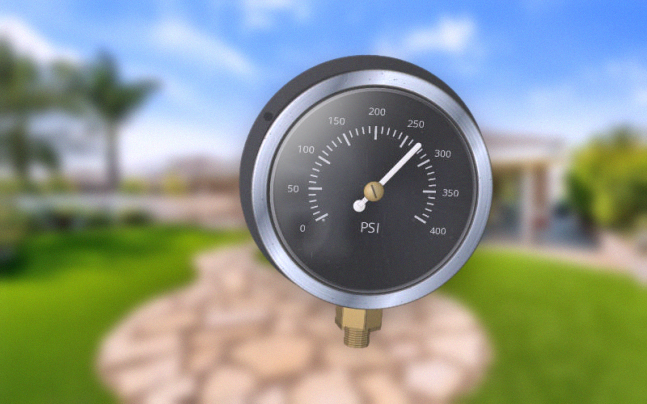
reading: 270psi
